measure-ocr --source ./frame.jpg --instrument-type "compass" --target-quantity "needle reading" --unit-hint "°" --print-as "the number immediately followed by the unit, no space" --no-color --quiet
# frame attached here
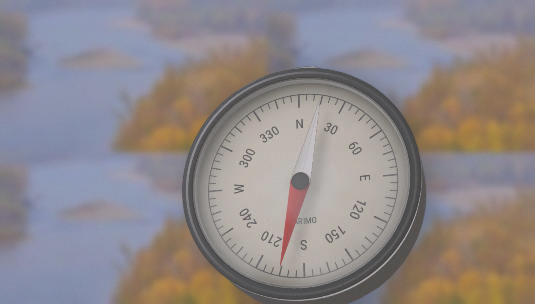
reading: 195°
